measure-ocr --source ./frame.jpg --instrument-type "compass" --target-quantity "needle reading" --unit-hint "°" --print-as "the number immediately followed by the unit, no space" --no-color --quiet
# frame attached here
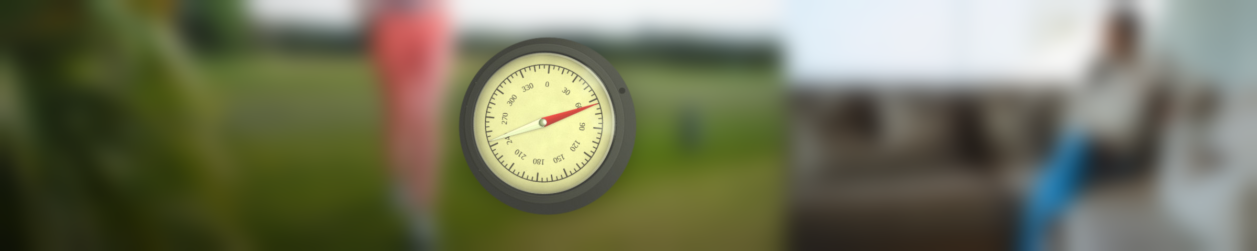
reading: 65°
